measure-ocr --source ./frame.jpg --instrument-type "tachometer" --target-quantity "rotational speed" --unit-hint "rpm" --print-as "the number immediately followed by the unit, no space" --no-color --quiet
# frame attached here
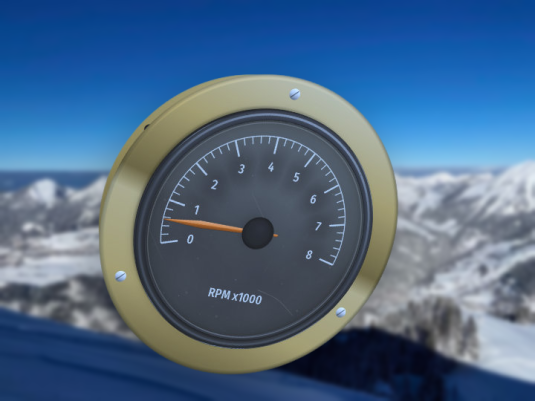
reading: 600rpm
